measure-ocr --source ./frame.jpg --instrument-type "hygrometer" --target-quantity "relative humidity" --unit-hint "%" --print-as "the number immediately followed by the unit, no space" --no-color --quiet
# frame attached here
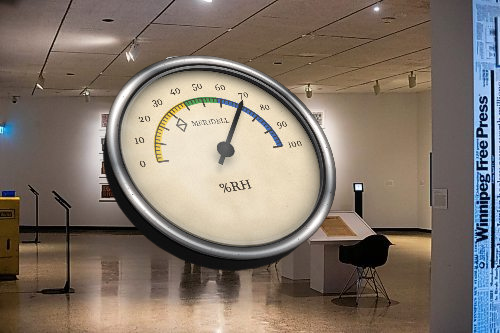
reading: 70%
